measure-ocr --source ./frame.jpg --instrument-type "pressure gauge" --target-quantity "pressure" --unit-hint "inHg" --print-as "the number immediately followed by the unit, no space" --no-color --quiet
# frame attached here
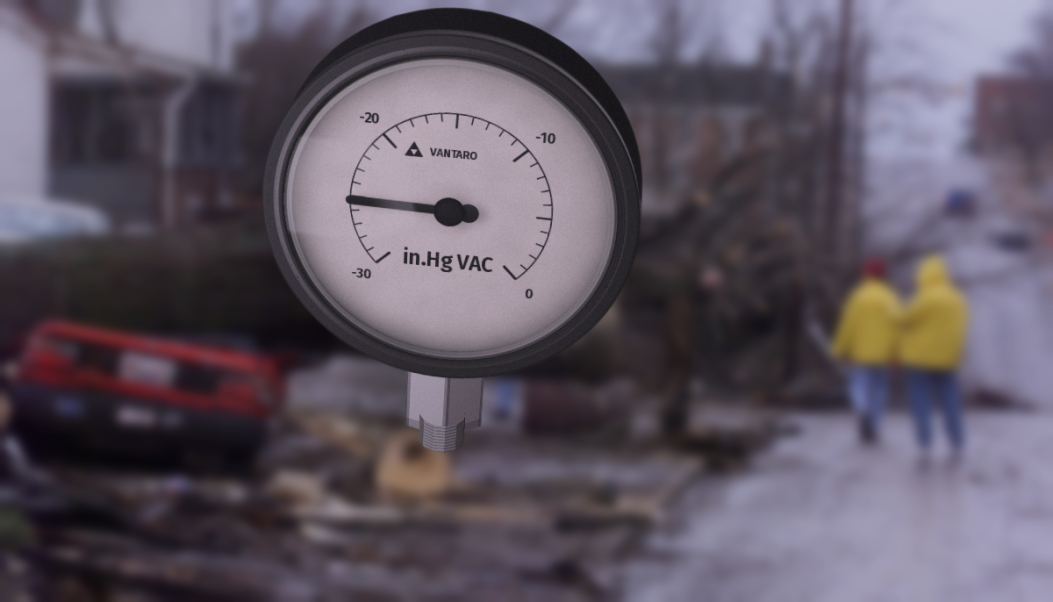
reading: -25inHg
